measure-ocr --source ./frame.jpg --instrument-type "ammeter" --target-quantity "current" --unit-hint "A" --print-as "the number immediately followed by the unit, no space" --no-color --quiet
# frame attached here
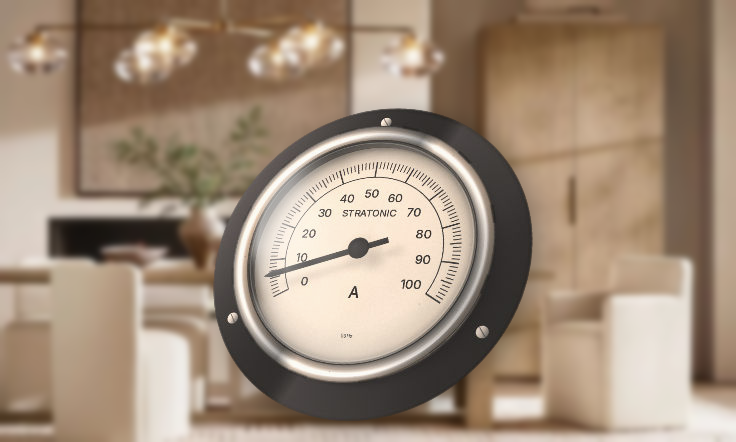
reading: 5A
